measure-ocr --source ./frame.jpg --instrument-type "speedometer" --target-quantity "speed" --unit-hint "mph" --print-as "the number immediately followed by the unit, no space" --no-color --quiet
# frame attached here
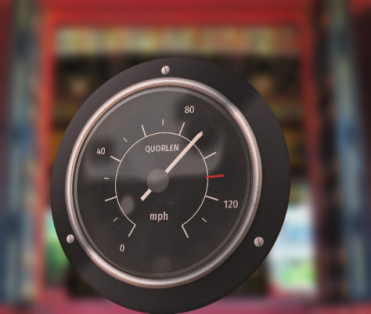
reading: 90mph
